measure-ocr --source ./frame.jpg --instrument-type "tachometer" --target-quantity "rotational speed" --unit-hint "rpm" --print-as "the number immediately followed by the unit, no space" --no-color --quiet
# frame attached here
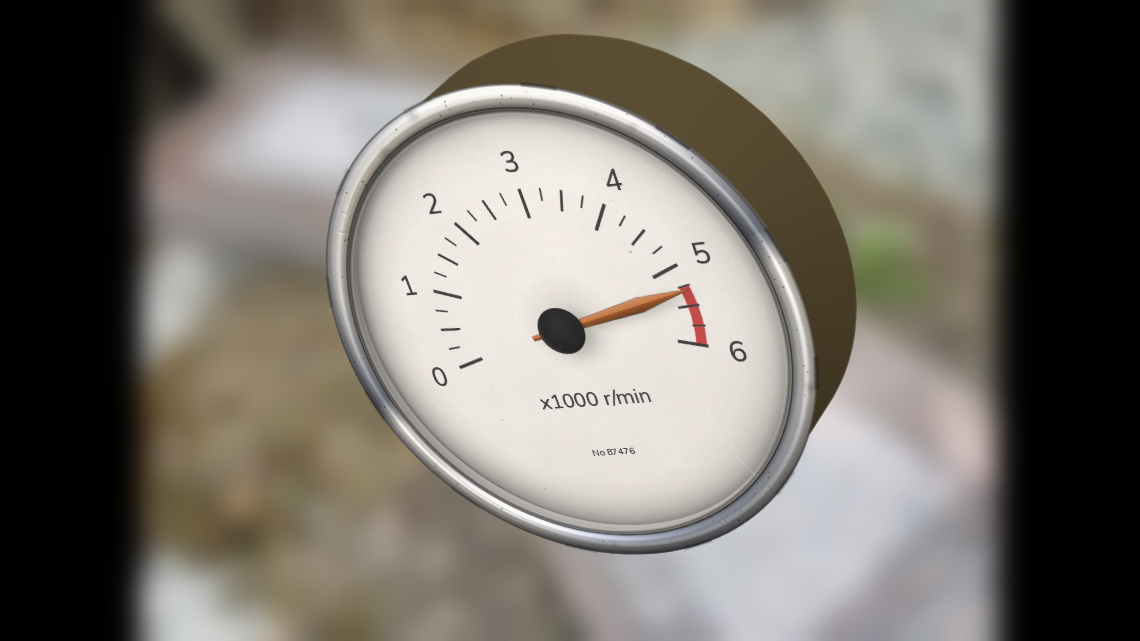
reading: 5250rpm
